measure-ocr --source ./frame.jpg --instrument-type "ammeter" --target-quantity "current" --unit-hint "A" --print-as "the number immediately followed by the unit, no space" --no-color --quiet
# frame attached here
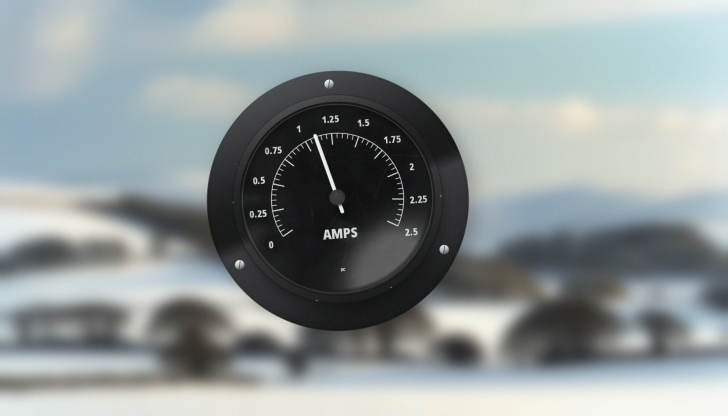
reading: 1.1A
